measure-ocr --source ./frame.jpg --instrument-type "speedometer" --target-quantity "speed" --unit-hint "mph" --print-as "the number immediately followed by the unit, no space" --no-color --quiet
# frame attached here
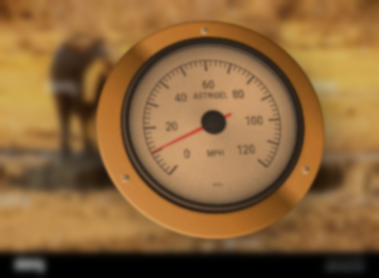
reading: 10mph
